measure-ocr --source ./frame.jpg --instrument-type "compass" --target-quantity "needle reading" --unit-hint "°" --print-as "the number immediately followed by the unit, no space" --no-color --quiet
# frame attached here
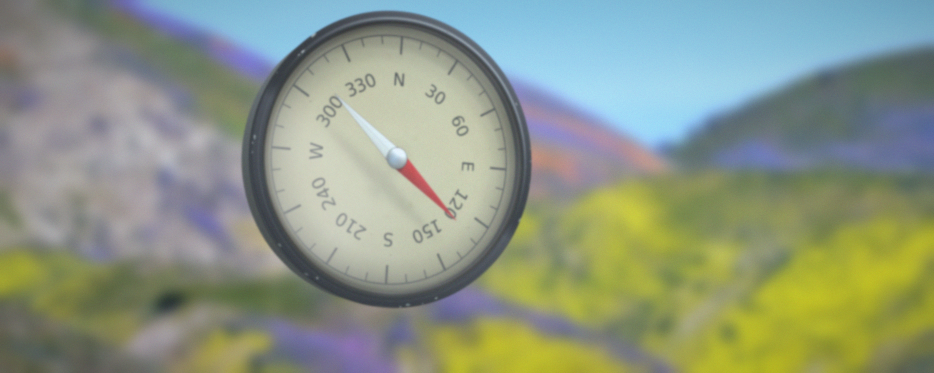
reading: 130°
